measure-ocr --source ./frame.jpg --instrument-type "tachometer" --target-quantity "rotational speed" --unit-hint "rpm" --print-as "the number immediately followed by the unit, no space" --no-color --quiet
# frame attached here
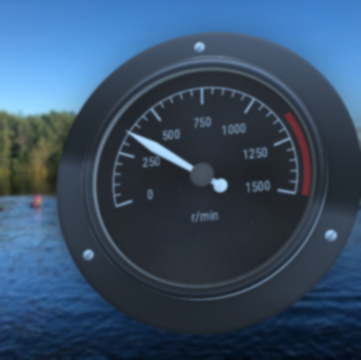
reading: 350rpm
